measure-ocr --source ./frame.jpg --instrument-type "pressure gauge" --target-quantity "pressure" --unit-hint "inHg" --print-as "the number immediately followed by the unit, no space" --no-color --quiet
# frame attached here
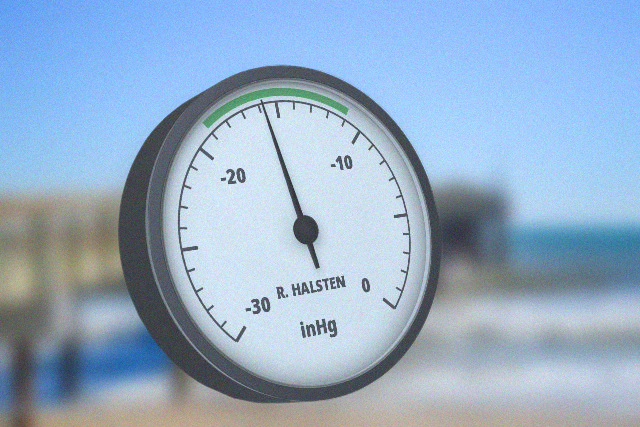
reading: -16inHg
